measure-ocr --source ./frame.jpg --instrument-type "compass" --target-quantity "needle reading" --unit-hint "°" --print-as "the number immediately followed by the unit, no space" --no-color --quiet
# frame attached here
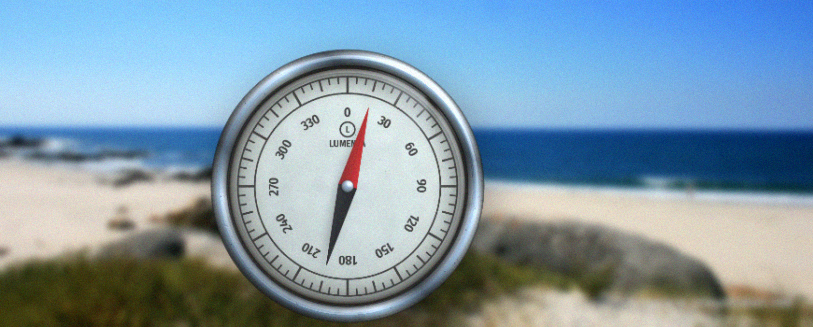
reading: 15°
